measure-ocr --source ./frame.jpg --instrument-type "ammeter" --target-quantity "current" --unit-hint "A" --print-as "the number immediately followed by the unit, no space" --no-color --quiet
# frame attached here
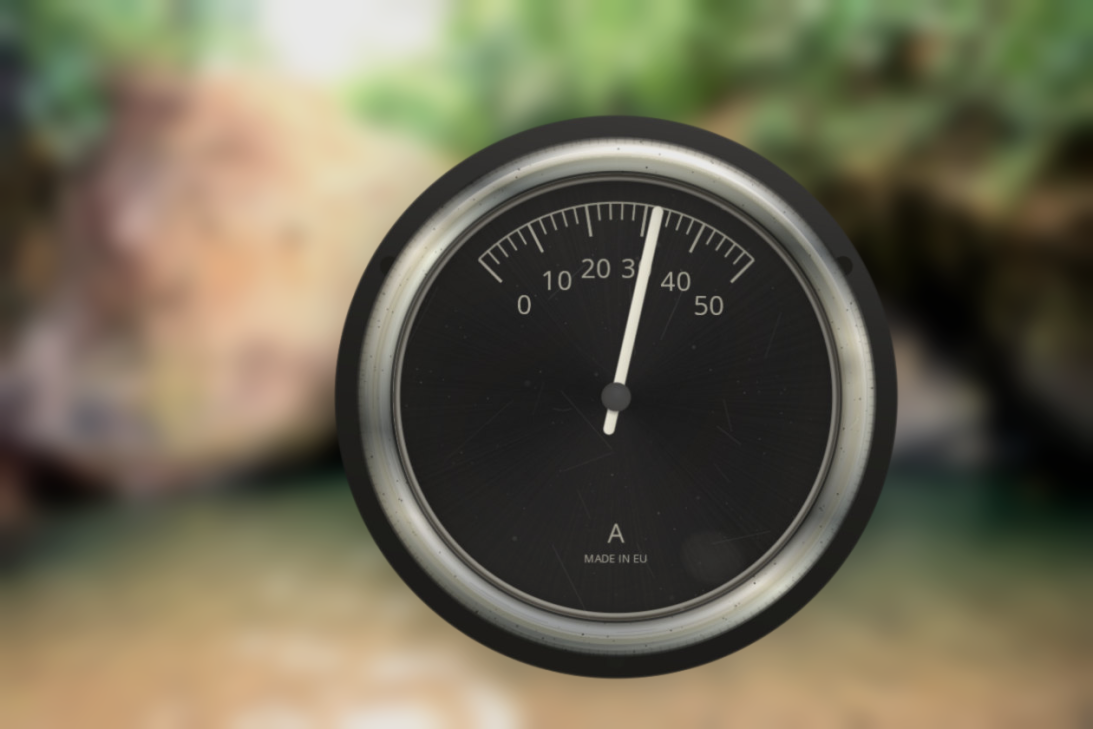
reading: 32A
